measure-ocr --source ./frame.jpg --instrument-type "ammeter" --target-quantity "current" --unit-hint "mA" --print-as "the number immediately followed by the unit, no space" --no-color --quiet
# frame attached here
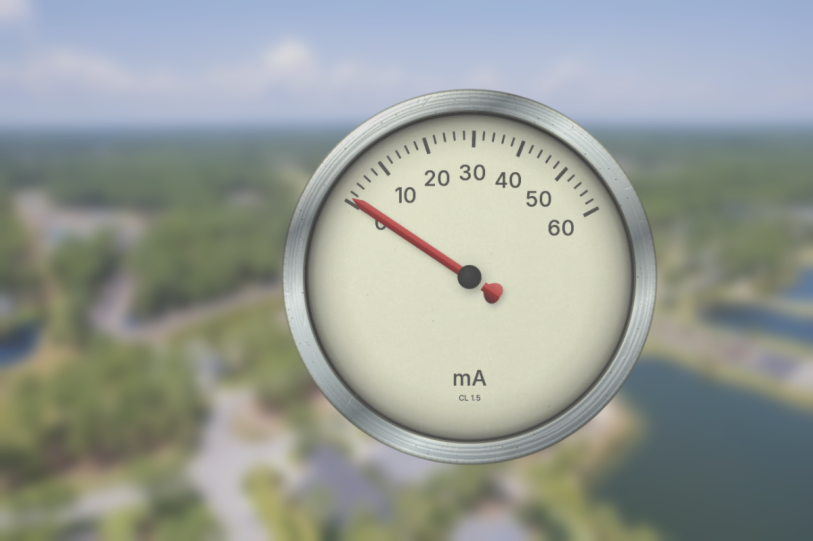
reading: 1mA
